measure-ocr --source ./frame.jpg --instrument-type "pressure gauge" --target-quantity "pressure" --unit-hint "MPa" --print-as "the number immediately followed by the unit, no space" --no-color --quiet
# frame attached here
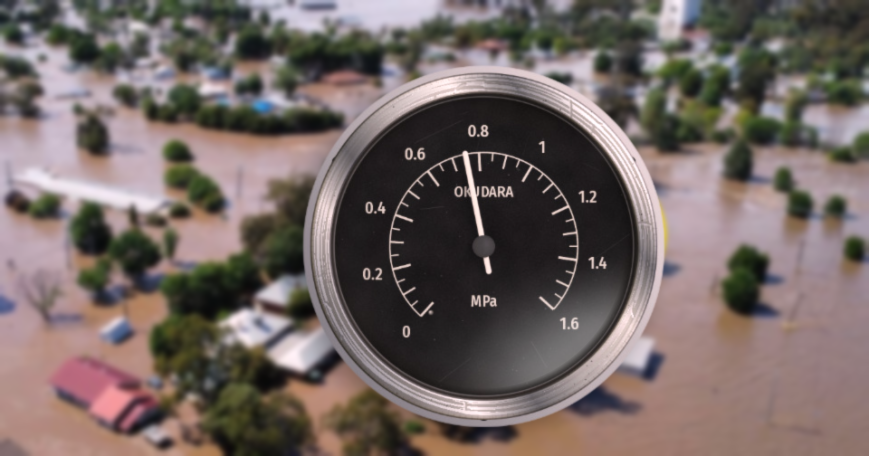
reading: 0.75MPa
